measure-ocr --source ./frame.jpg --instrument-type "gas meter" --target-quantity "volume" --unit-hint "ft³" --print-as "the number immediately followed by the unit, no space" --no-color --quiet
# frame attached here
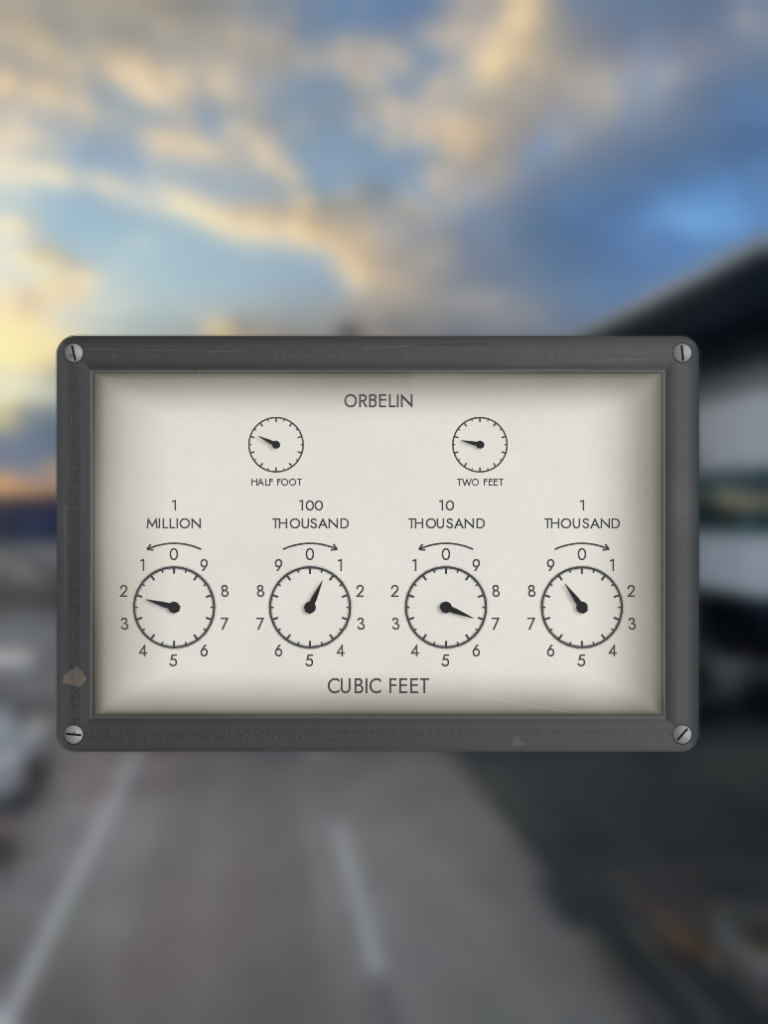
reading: 206900ft³
